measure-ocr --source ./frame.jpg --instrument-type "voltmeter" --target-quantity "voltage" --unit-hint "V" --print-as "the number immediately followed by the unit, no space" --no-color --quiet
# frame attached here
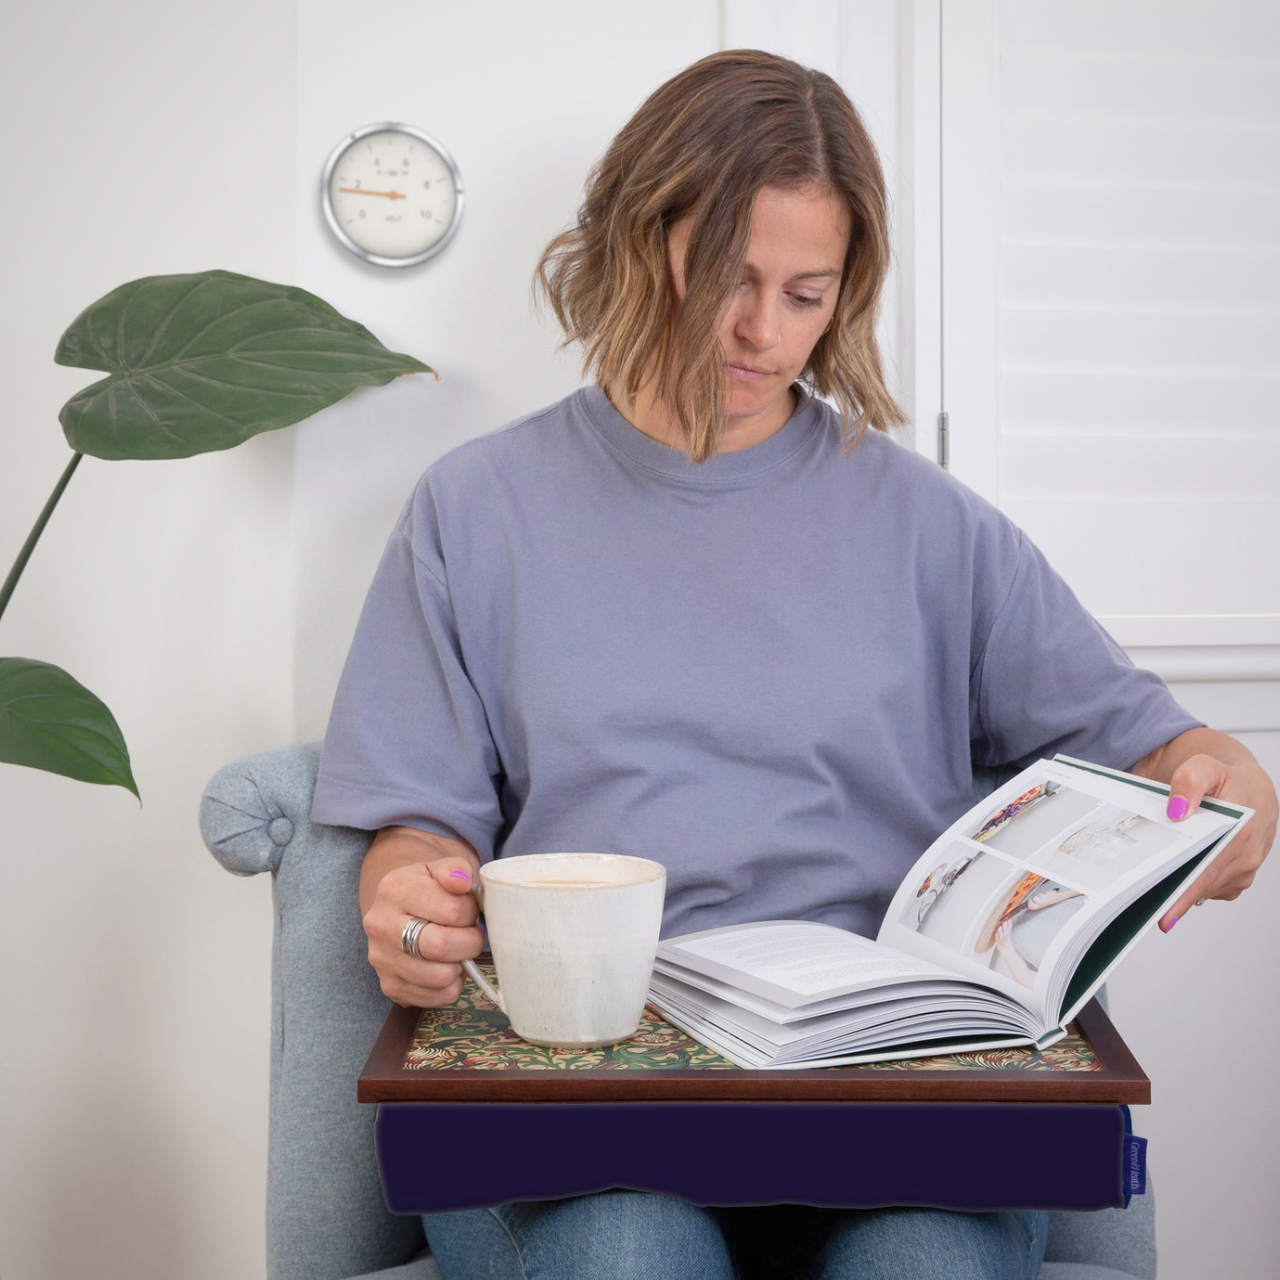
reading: 1.5V
